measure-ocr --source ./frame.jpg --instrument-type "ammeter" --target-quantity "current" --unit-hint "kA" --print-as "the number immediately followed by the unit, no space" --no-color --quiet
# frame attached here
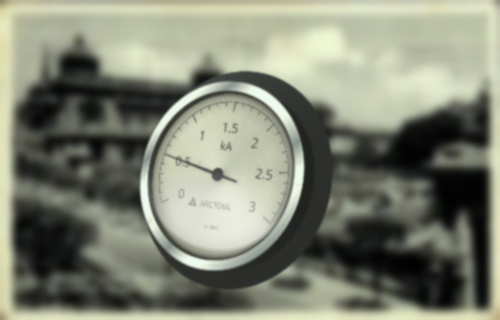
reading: 0.5kA
